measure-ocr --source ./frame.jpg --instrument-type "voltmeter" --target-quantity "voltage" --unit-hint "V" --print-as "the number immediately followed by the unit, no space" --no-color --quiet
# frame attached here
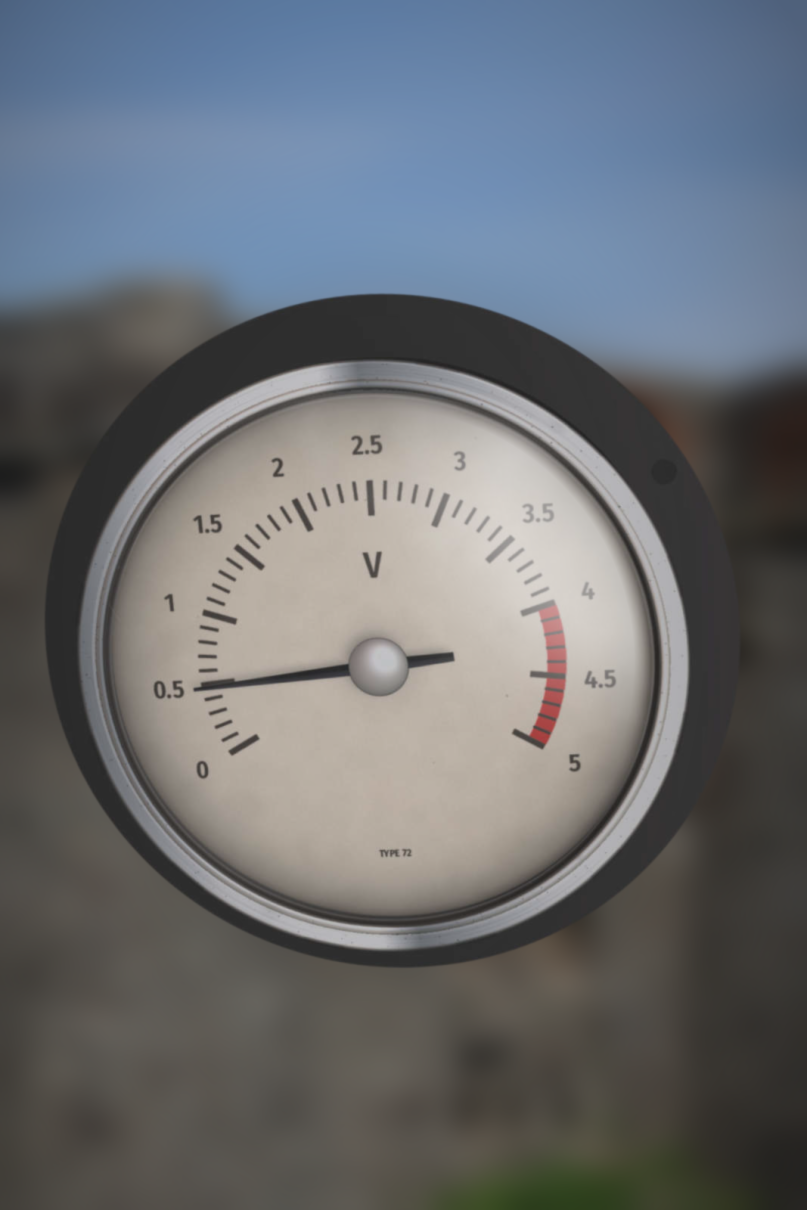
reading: 0.5V
